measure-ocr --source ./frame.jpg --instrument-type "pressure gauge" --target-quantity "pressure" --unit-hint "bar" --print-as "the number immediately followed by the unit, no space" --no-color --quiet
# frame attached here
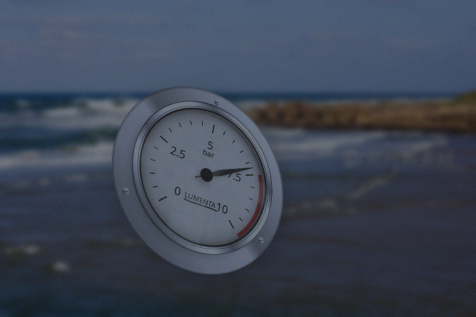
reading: 7.25bar
